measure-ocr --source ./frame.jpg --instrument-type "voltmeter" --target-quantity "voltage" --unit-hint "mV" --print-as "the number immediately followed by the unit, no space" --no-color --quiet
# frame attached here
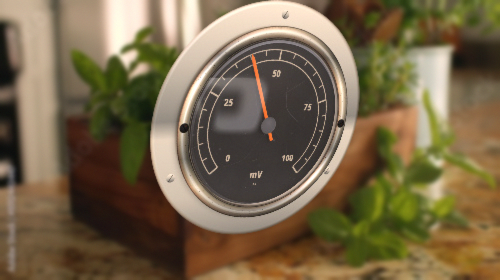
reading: 40mV
